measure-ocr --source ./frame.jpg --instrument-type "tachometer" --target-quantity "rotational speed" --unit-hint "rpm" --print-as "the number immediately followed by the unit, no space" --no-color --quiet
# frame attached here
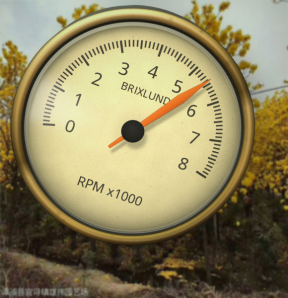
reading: 5400rpm
